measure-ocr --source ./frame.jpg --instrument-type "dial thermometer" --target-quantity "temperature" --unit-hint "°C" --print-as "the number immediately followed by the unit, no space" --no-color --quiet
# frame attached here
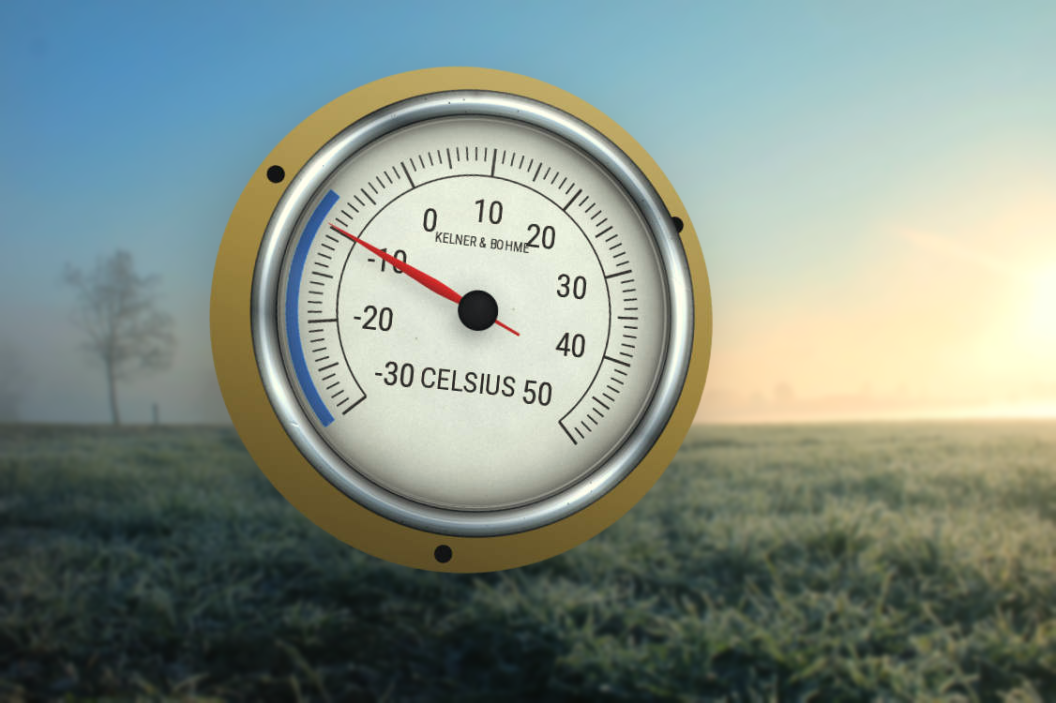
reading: -10°C
